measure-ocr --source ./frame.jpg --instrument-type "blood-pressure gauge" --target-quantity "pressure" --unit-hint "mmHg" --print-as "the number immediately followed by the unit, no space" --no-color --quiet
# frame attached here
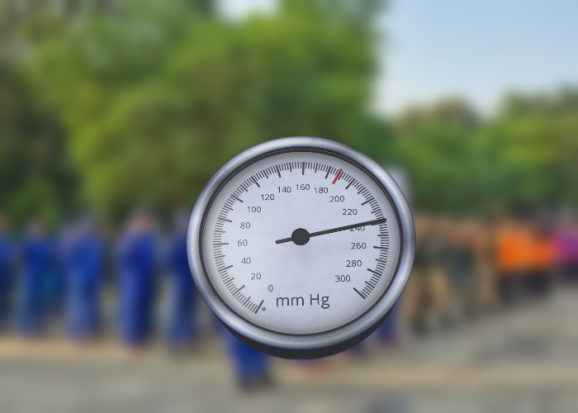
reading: 240mmHg
